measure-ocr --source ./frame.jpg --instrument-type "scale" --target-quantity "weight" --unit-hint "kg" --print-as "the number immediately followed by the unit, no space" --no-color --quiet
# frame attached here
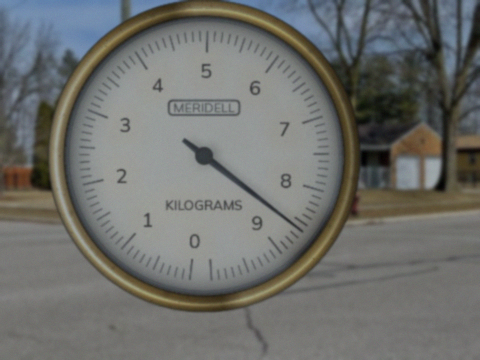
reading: 8.6kg
